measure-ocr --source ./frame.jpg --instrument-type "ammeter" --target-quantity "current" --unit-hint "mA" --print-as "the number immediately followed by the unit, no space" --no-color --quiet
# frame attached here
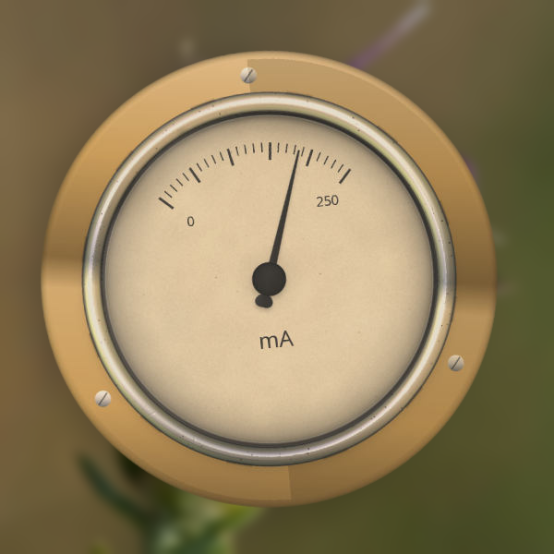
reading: 185mA
